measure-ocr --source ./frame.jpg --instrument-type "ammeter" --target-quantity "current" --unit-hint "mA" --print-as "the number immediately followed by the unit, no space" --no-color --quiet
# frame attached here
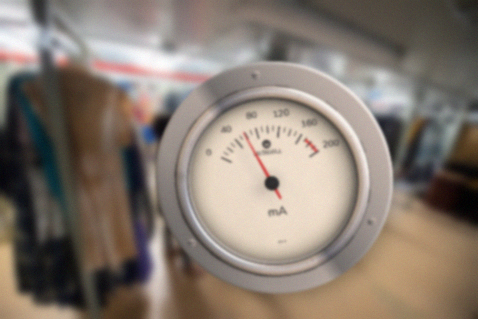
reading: 60mA
